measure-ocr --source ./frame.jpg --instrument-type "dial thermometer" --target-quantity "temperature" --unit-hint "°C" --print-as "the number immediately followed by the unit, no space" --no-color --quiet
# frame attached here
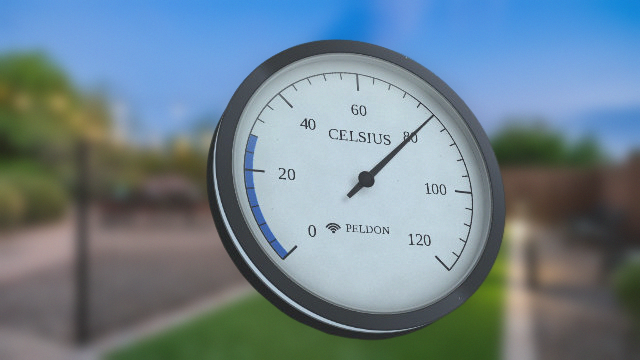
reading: 80°C
